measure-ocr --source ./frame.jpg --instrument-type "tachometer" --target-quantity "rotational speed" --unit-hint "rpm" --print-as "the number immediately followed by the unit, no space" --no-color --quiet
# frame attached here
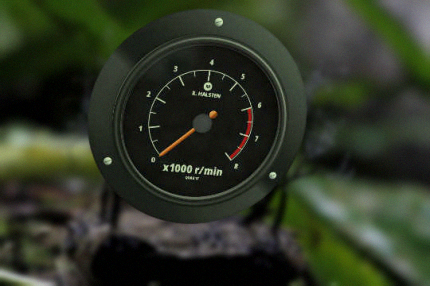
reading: 0rpm
